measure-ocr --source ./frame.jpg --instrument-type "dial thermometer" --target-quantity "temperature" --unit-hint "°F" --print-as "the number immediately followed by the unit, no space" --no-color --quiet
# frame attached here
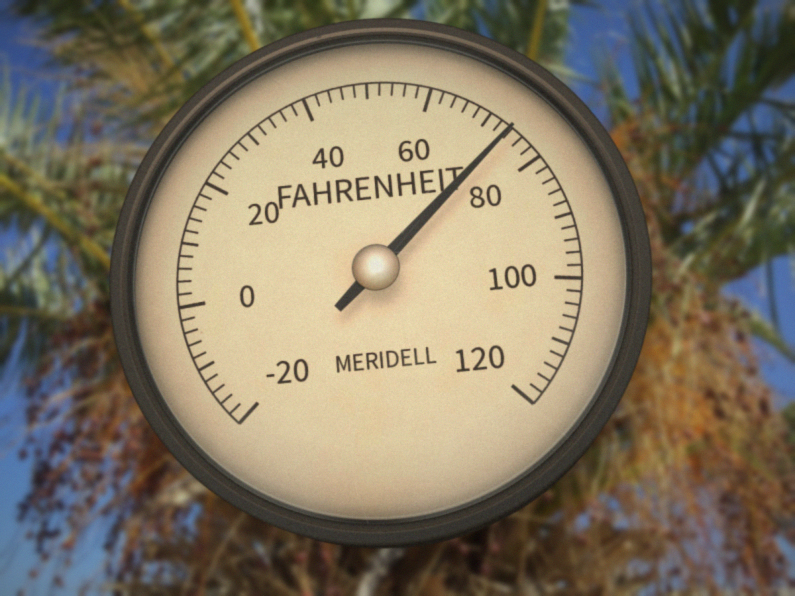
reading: 74°F
